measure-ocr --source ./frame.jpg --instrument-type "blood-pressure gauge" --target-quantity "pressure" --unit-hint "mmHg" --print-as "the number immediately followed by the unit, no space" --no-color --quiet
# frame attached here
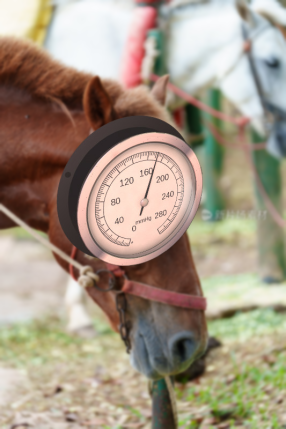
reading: 170mmHg
